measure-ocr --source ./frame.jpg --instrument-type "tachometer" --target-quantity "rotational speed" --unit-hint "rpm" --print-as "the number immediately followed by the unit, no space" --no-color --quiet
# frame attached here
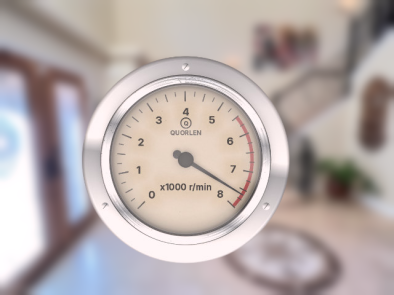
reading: 7625rpm
